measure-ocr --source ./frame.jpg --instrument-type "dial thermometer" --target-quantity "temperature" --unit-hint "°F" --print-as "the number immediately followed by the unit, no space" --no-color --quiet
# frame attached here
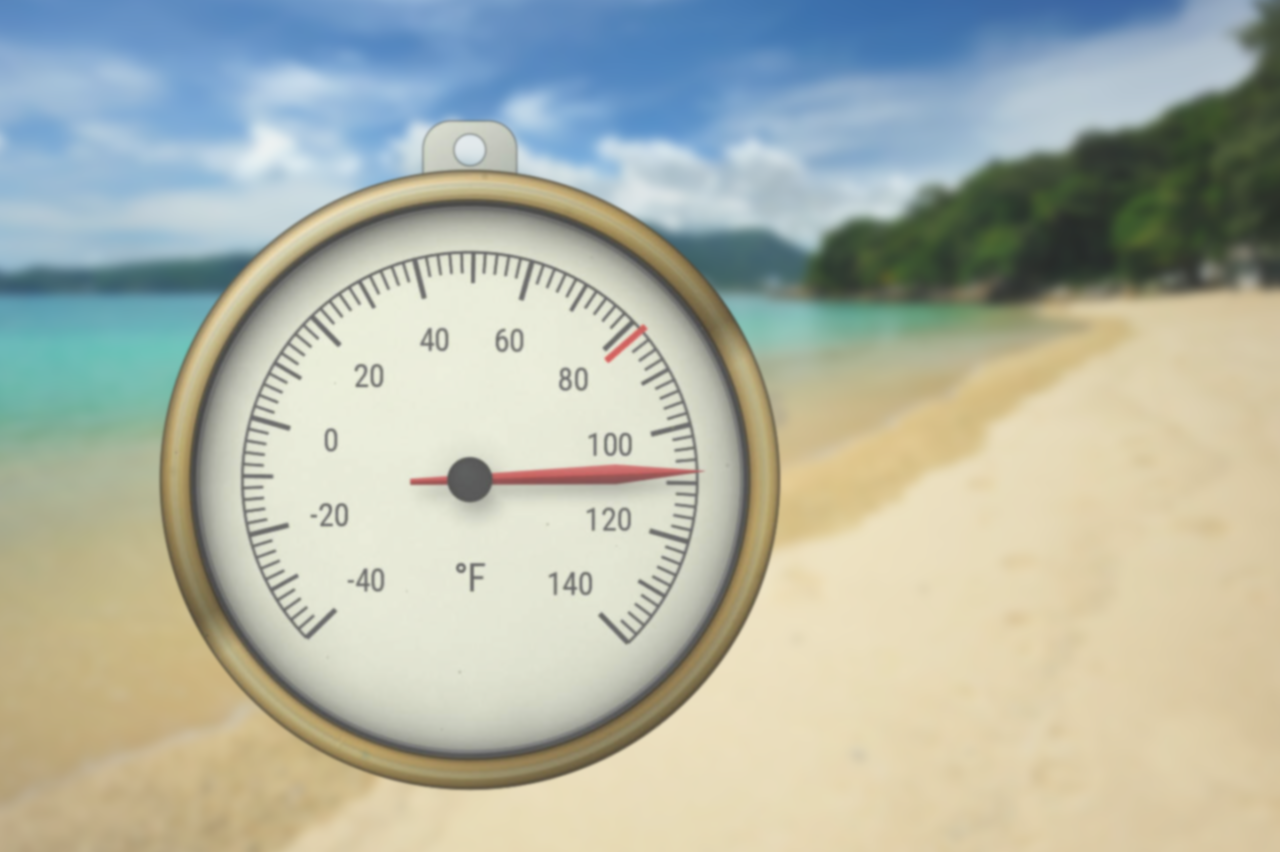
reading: 108°F
